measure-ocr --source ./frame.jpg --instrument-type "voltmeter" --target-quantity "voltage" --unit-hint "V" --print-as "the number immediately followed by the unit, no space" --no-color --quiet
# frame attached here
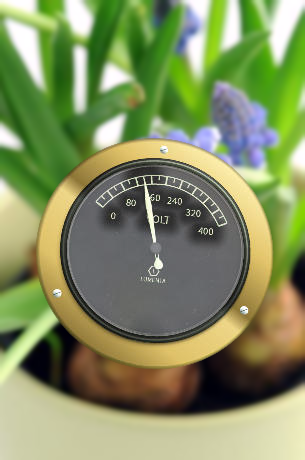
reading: 140V
